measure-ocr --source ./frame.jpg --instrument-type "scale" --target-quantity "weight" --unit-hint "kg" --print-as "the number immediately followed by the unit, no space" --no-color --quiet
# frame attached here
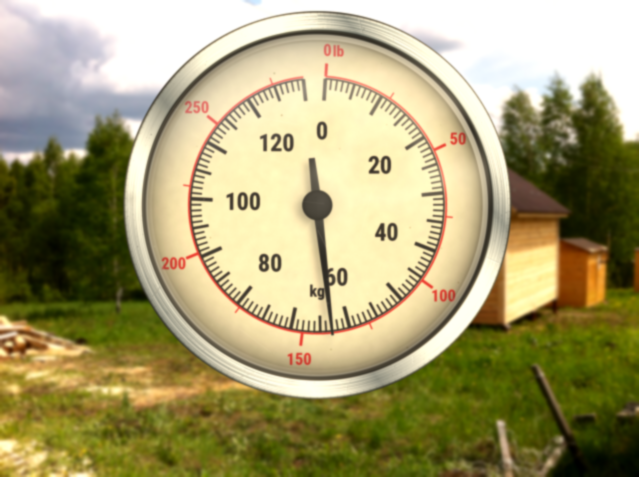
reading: 63kg
